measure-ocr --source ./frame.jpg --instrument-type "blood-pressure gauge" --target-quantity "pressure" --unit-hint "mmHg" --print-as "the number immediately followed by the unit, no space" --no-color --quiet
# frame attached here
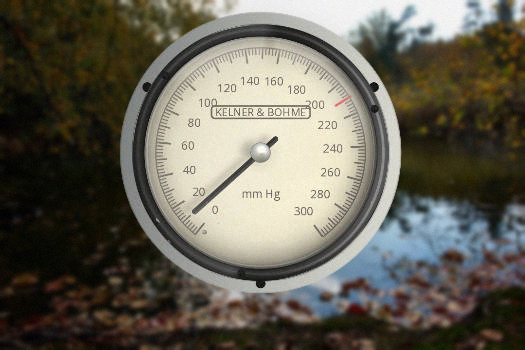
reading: 10mmHg
